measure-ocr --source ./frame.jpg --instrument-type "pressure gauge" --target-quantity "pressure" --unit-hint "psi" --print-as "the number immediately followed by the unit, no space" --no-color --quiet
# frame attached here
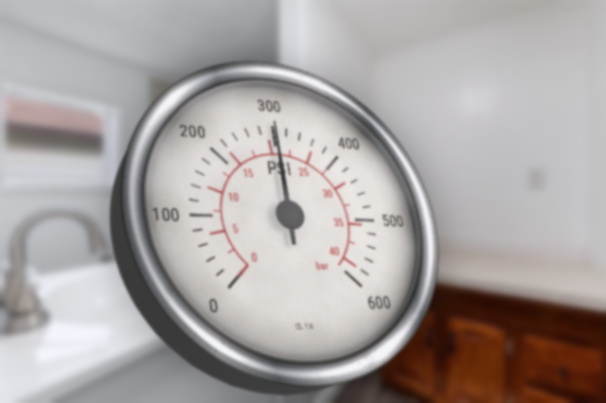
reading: 300psi
